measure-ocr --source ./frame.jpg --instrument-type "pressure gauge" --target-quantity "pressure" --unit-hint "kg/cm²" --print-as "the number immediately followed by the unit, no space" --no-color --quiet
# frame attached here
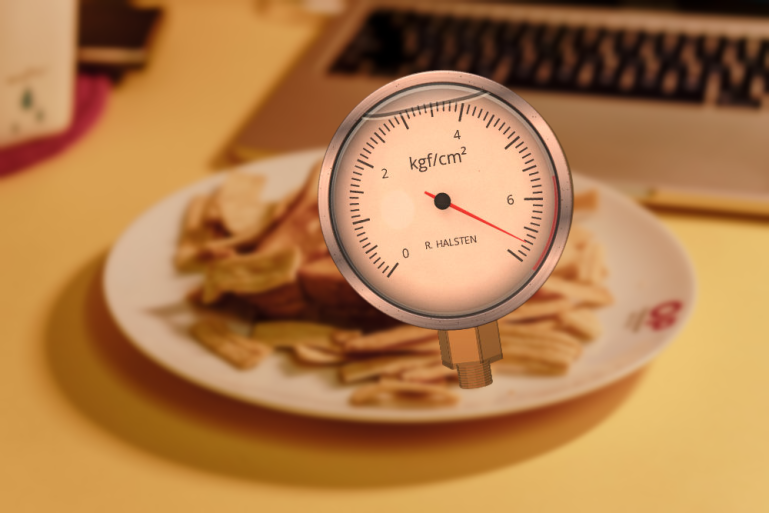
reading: 6.7kg/cm²
